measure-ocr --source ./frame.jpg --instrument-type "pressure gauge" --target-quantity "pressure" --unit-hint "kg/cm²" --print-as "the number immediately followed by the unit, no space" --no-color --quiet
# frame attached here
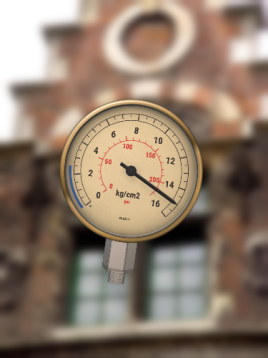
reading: 15kg/cm²
